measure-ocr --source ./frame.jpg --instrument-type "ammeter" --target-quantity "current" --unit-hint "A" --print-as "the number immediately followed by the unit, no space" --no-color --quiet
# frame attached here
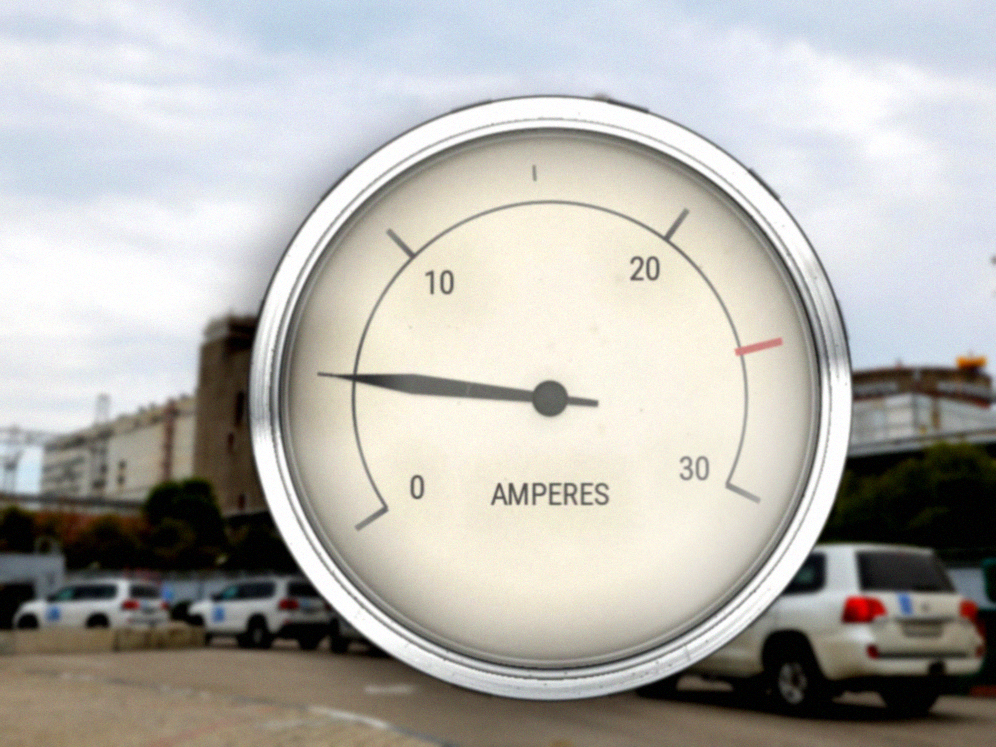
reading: 5A
